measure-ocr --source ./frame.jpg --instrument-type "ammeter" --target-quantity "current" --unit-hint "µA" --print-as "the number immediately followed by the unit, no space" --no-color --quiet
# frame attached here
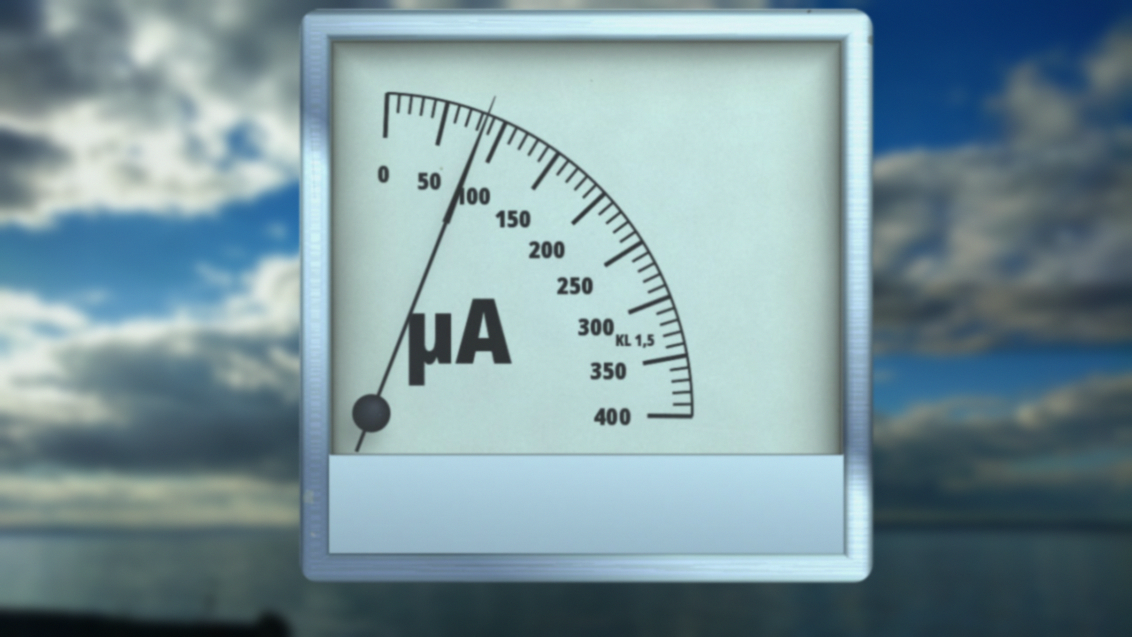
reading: 85µA
